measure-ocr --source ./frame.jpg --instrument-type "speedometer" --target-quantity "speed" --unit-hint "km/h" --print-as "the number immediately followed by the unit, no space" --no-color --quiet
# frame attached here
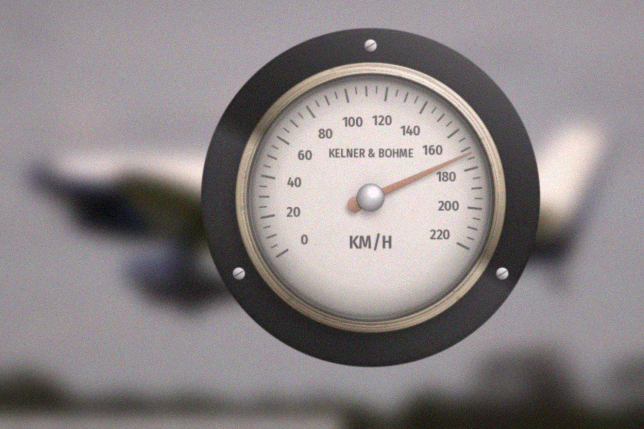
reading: 172.5km/h
